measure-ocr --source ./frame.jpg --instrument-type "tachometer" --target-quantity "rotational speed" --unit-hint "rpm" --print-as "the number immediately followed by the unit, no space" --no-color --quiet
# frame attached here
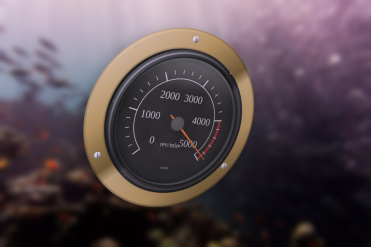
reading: 4900rpm
